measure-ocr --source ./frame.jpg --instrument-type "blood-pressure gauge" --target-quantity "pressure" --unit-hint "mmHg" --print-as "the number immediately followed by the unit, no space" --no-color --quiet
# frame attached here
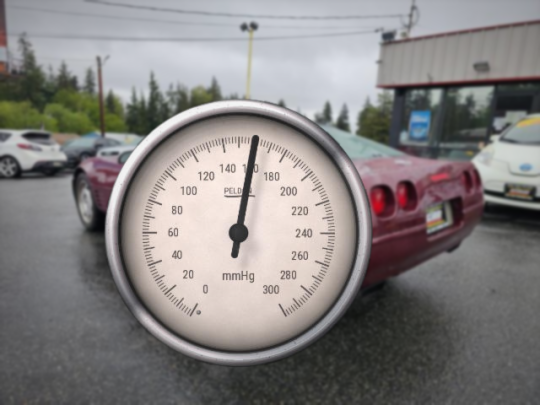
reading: 160mmHg
